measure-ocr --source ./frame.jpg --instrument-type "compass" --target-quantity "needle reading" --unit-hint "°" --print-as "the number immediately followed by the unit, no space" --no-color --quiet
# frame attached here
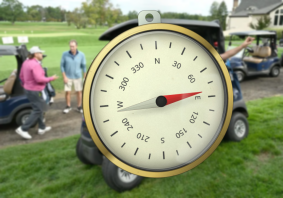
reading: 82.5°
